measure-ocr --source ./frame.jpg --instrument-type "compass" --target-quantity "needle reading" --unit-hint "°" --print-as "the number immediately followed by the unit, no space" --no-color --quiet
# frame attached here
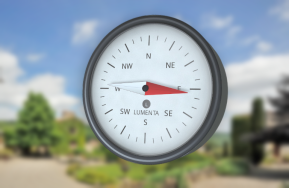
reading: 95°
